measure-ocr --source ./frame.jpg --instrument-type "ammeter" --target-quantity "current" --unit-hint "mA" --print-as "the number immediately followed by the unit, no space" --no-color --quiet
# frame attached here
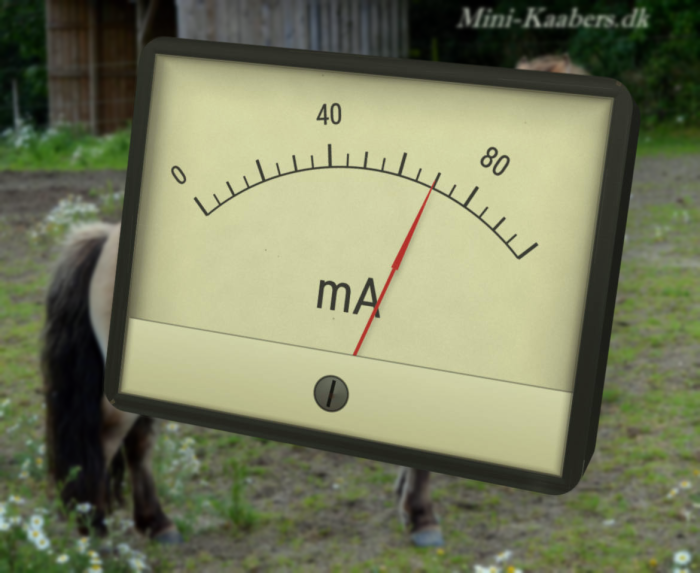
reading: 70mA
